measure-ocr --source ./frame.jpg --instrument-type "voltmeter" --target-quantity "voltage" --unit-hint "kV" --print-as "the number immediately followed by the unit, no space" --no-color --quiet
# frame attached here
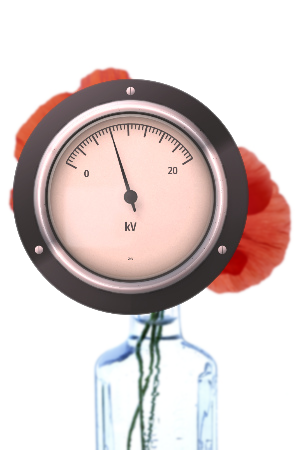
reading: 7.5kV
